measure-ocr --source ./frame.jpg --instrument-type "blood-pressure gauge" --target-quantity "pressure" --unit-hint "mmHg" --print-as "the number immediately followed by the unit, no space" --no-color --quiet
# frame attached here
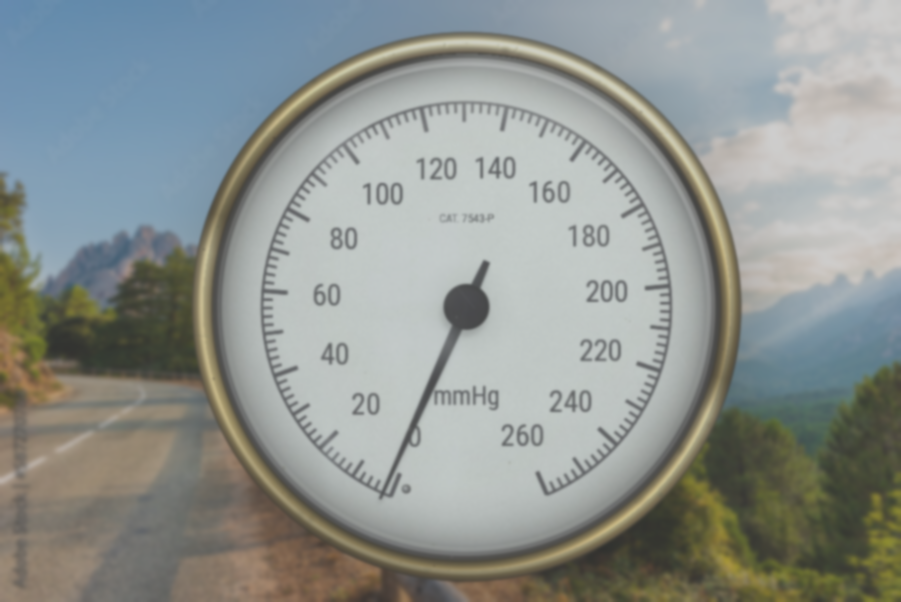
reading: 2mmHg
